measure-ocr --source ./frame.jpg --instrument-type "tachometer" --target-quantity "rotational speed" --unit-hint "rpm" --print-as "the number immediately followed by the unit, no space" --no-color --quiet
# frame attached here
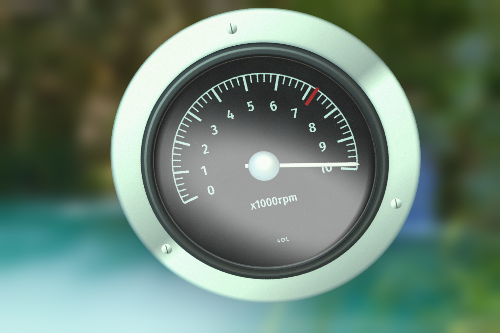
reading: 9800rpm
